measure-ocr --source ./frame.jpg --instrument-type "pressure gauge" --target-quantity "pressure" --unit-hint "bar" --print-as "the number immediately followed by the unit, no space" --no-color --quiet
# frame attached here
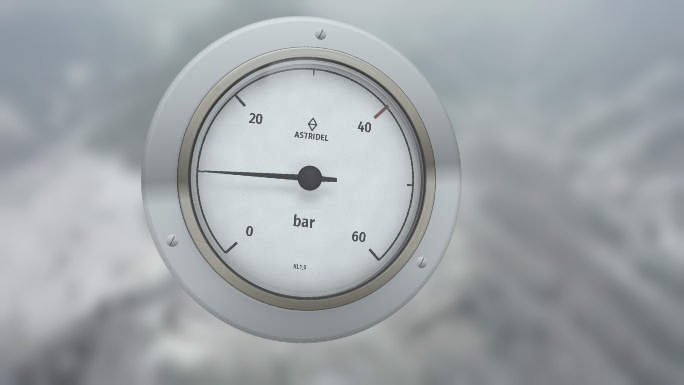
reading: 10bar
